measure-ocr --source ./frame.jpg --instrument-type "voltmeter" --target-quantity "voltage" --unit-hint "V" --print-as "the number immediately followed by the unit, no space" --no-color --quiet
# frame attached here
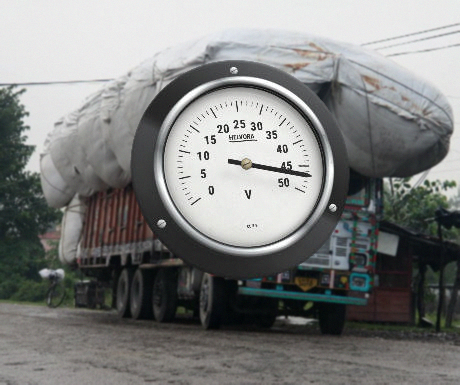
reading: 47V
